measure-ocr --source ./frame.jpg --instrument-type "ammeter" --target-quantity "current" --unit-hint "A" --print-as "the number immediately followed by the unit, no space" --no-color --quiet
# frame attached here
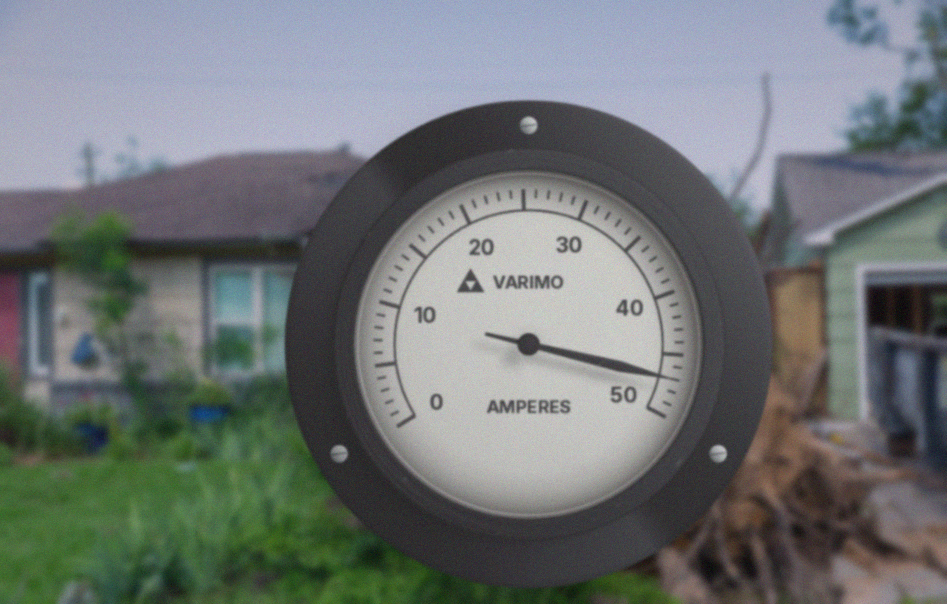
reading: 47A
